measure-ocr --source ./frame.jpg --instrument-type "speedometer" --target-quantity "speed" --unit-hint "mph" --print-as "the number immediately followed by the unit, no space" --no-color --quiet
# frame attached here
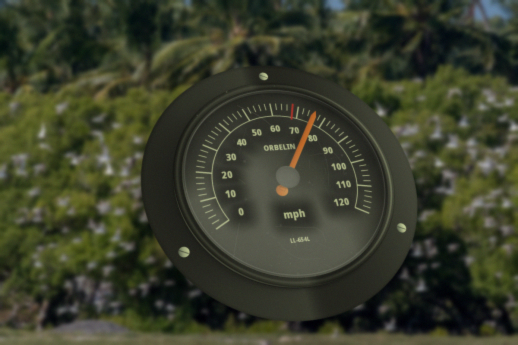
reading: 76mph
